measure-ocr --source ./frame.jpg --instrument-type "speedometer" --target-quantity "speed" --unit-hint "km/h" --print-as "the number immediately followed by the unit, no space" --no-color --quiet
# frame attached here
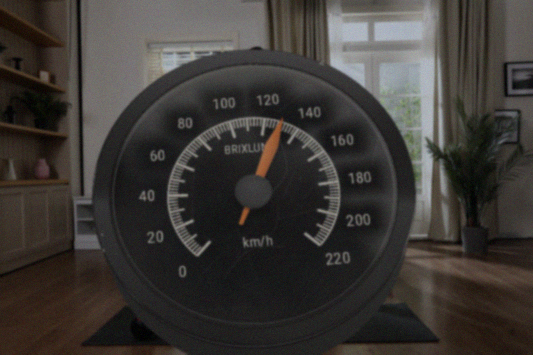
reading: 130km/h
